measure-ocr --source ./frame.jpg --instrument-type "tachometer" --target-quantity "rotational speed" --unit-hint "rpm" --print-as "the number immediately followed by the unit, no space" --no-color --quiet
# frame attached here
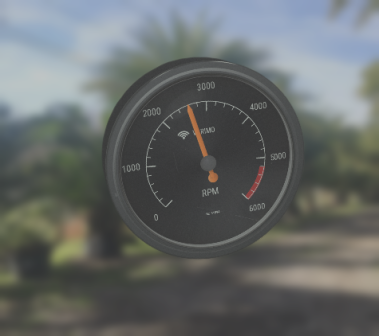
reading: 2600rpm
